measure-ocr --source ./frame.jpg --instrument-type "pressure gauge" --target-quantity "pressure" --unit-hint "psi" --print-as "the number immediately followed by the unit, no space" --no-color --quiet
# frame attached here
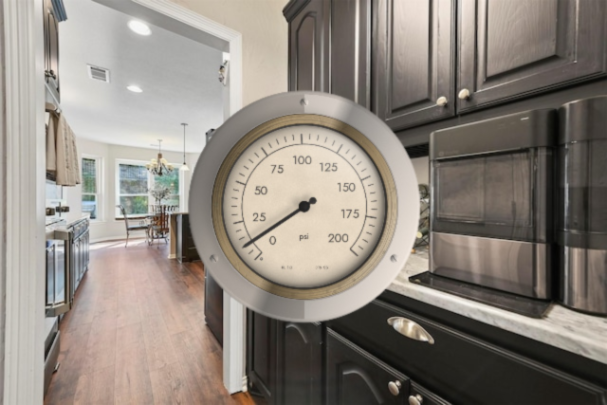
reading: 10psi
